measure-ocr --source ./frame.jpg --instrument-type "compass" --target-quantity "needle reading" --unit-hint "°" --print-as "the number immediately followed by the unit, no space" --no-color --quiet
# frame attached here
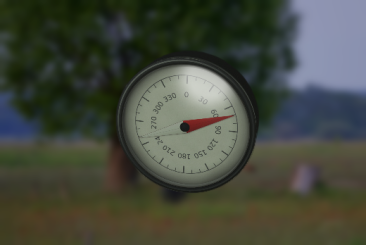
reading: 70°
